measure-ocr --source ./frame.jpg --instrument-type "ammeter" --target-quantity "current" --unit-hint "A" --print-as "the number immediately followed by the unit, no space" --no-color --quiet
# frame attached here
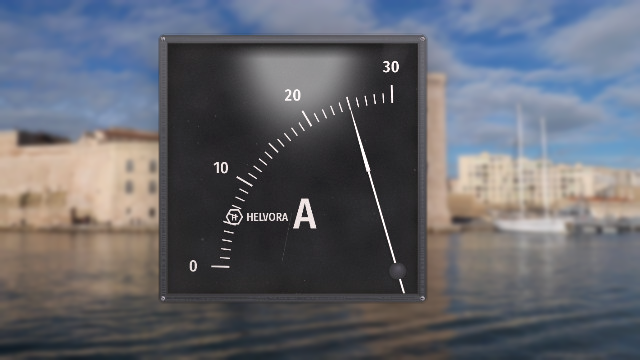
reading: 25A
